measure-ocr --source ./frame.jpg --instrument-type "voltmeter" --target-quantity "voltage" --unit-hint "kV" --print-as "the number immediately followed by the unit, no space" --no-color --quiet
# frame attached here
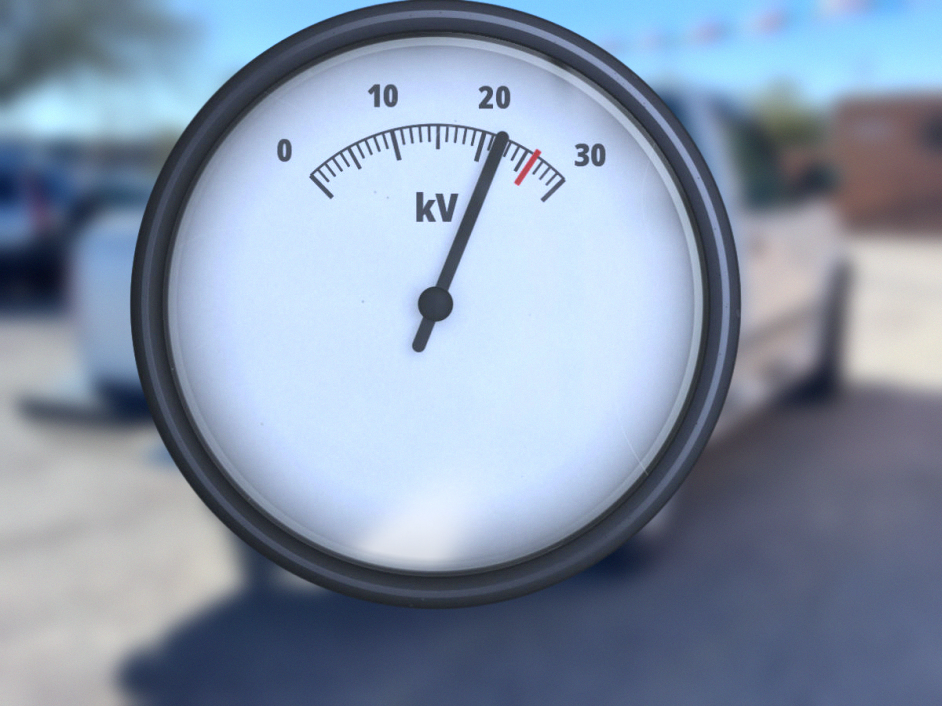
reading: 22kV
